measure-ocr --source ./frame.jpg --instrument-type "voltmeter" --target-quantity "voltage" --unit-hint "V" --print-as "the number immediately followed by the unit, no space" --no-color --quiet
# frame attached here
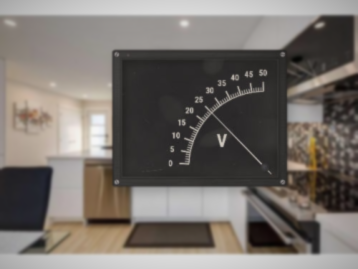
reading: 25V
